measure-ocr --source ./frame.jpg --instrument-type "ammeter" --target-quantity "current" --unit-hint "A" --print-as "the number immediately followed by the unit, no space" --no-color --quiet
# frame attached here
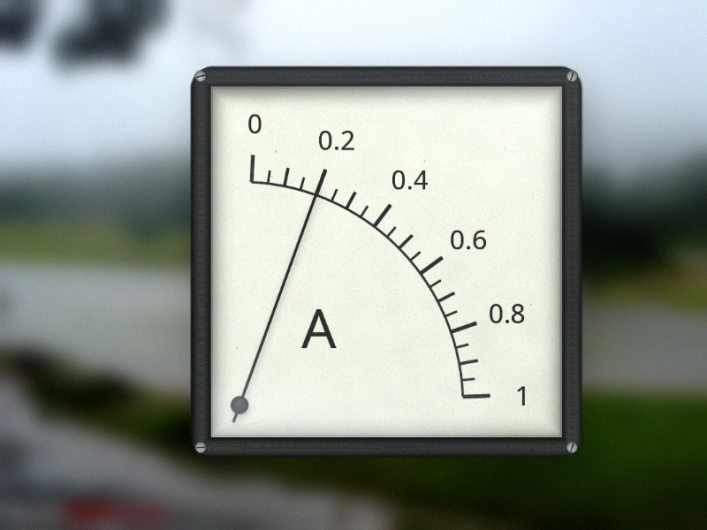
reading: 0.2A
